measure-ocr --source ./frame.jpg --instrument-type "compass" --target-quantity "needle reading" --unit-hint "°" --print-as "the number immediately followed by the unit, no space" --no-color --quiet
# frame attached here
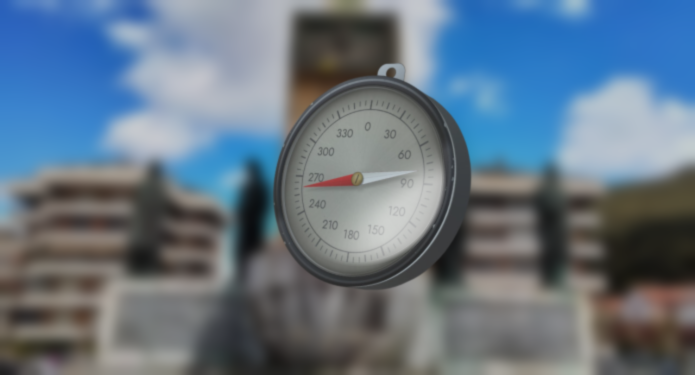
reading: 260°
